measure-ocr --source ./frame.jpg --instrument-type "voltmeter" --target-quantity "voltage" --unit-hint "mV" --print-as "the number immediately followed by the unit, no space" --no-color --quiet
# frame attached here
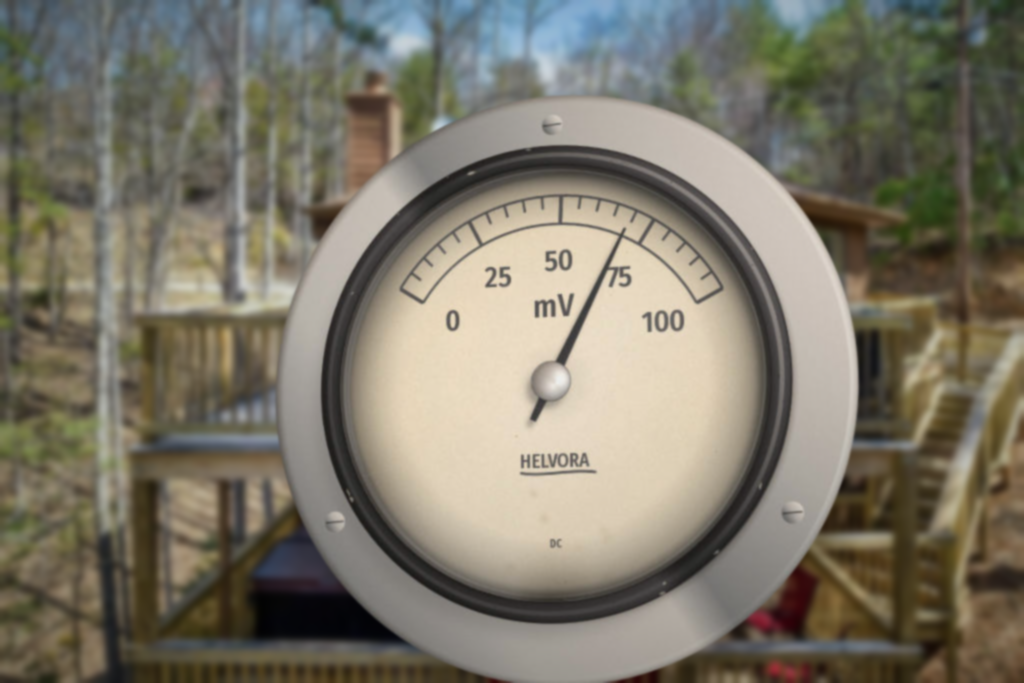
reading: 70mV
